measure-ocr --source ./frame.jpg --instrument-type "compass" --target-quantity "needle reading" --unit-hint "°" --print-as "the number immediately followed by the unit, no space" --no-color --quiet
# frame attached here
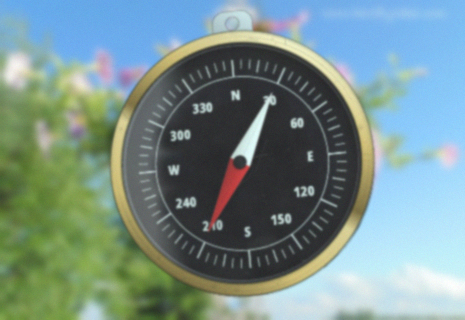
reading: 210°
